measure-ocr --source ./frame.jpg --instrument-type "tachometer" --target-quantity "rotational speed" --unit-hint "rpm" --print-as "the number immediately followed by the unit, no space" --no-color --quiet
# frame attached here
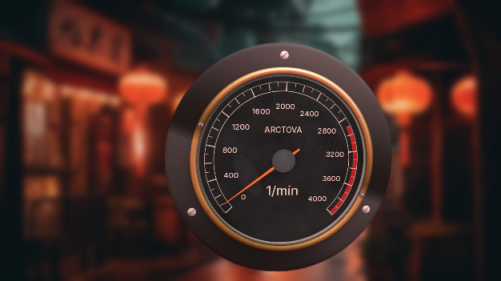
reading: 100rpm
